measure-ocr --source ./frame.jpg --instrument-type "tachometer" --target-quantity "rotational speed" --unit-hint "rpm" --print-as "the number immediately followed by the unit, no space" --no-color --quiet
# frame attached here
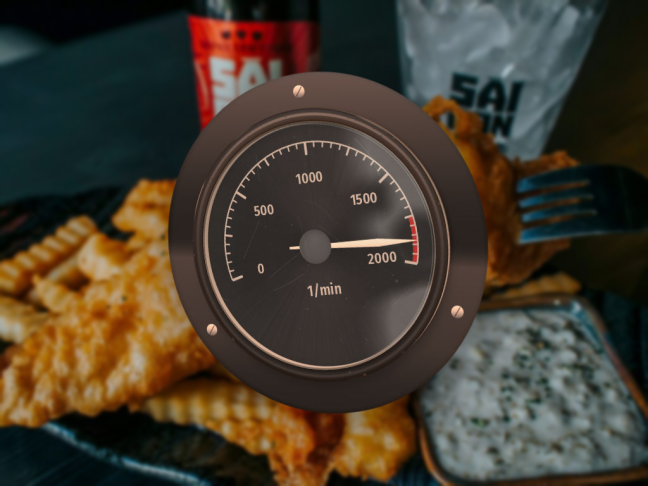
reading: 1875rpm
